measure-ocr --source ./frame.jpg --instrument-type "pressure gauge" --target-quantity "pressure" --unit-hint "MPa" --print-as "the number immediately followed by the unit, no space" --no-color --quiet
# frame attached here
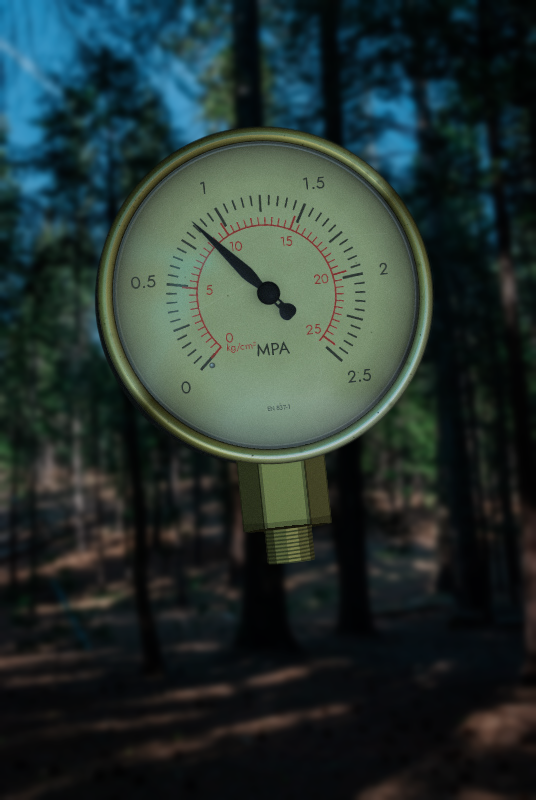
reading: 0.85MPa
